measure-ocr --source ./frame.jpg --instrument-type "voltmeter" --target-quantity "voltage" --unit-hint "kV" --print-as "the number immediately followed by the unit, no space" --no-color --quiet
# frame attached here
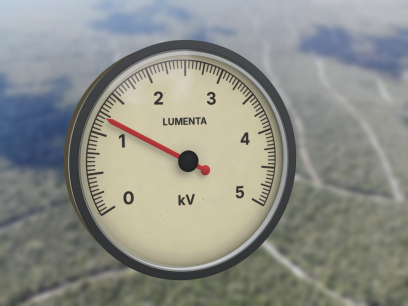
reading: 1.2kV
